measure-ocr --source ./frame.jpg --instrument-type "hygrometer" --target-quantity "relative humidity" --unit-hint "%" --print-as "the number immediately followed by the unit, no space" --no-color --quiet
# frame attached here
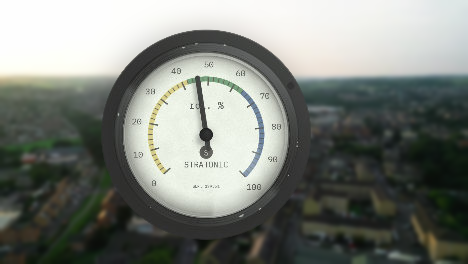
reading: 46%
